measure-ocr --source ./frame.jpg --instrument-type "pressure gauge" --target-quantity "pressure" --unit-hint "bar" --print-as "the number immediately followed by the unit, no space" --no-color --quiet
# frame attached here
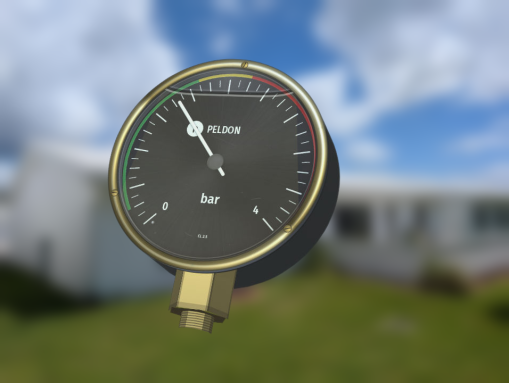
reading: 1.45bar
